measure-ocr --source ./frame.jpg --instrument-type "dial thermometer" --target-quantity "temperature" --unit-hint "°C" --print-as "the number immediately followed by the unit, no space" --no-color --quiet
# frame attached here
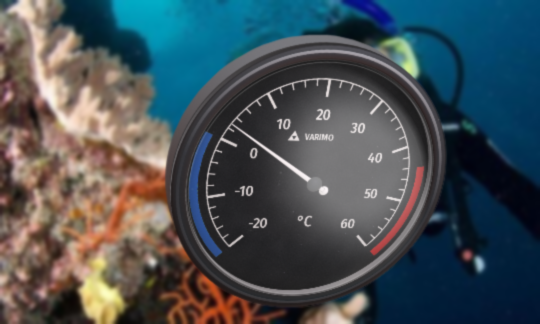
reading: 3°C
